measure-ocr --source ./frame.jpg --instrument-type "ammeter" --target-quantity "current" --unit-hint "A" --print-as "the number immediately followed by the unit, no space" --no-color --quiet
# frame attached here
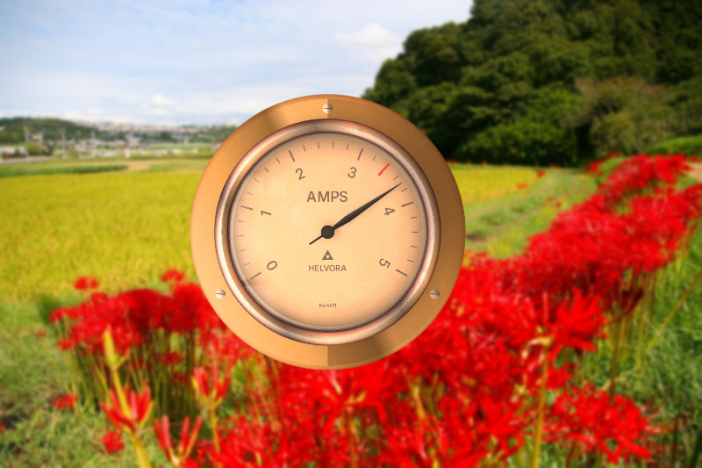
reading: 3.7A
